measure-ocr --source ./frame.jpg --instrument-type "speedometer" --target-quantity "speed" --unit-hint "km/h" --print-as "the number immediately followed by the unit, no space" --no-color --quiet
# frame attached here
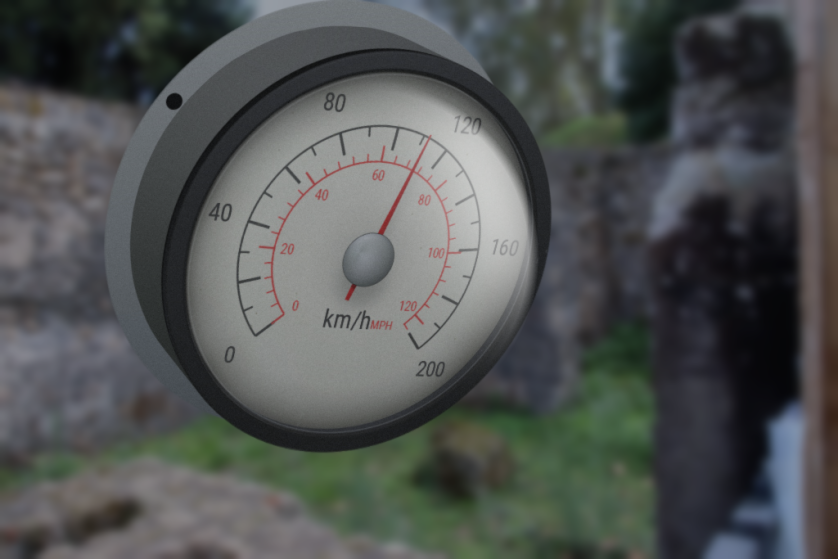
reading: 110km/h
